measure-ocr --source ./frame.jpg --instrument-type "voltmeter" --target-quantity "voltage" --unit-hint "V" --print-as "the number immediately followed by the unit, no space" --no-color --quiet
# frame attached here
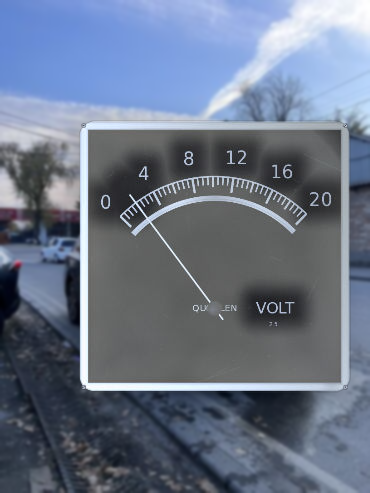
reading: 2V
